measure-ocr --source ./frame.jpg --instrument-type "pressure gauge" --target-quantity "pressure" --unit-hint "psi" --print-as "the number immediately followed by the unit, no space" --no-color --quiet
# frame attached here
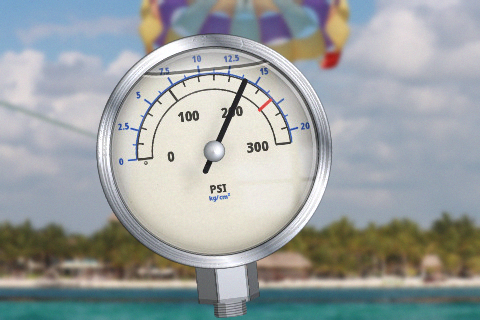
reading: 200psi
